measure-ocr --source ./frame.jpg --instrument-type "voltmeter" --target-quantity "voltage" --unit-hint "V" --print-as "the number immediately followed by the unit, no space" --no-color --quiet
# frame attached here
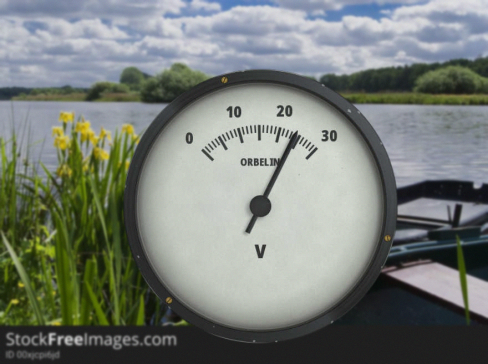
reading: 24V
